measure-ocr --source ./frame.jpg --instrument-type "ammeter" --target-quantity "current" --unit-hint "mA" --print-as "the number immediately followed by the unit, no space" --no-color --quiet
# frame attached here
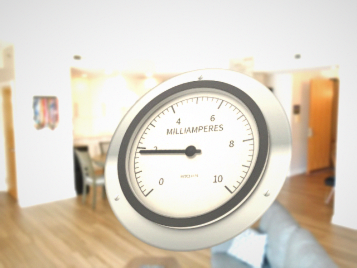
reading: 1.8mA
